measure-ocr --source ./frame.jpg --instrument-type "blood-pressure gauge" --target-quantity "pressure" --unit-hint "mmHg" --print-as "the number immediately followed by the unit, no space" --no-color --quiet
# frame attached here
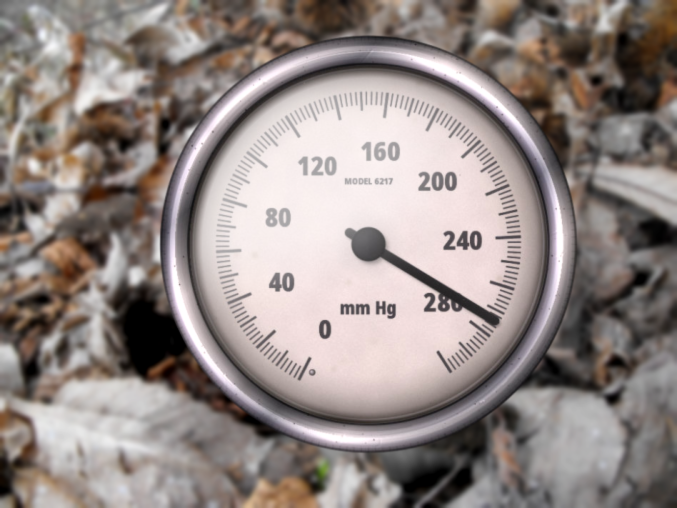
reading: 274mmHg
